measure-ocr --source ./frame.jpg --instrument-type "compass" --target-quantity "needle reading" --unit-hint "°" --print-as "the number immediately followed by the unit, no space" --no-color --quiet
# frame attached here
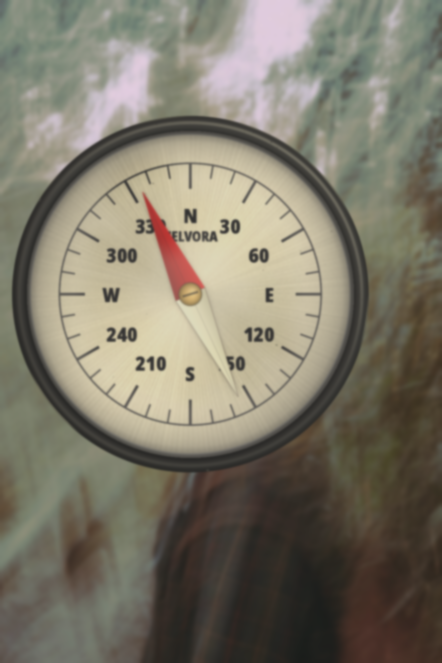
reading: 335°
